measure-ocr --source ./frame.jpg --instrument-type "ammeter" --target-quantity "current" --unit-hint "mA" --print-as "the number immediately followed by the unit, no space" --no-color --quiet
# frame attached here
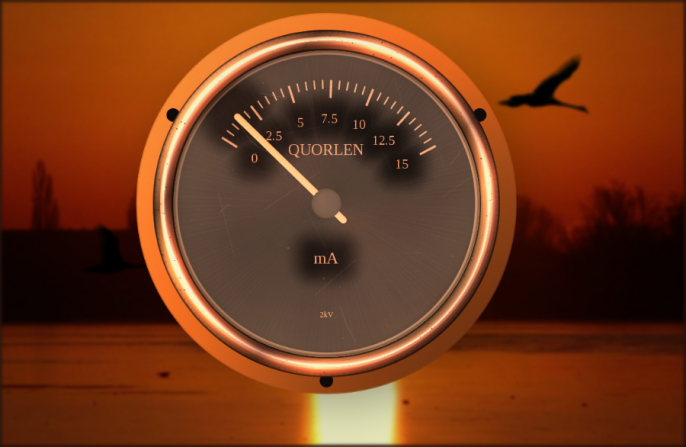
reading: 1.5mA
